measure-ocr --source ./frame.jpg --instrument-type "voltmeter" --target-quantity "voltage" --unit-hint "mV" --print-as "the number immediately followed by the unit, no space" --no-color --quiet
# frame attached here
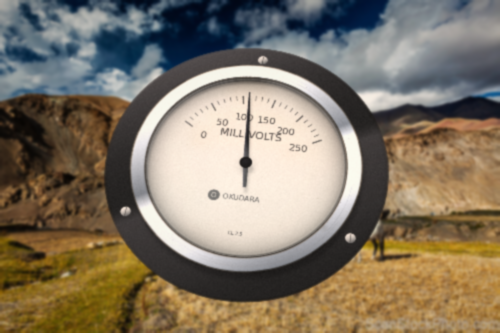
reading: 110mV
